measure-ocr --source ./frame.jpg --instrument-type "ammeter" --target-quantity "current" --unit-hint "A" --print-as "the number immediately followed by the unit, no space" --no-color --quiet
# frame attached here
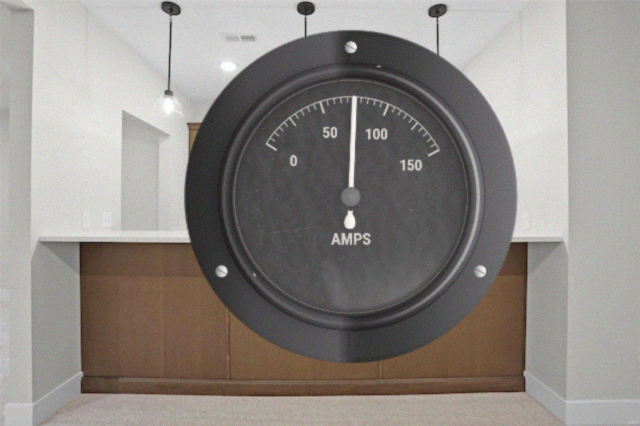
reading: 75A
